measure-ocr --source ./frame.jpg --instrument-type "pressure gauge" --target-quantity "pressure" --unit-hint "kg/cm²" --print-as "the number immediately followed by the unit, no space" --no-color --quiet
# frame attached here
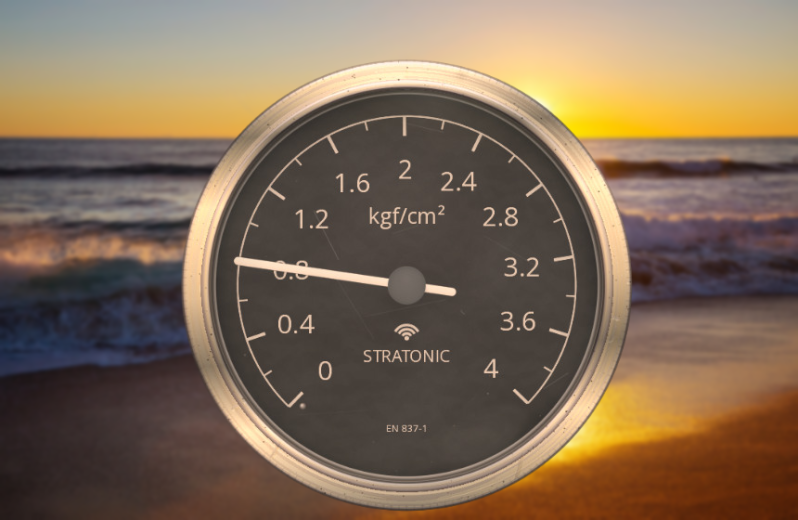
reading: 0.8kg/cm²
